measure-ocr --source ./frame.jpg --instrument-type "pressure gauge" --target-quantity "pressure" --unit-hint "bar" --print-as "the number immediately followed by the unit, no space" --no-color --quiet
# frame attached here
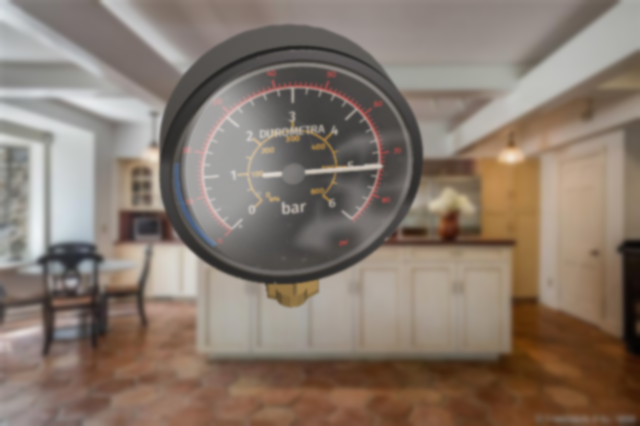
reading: 5bar
